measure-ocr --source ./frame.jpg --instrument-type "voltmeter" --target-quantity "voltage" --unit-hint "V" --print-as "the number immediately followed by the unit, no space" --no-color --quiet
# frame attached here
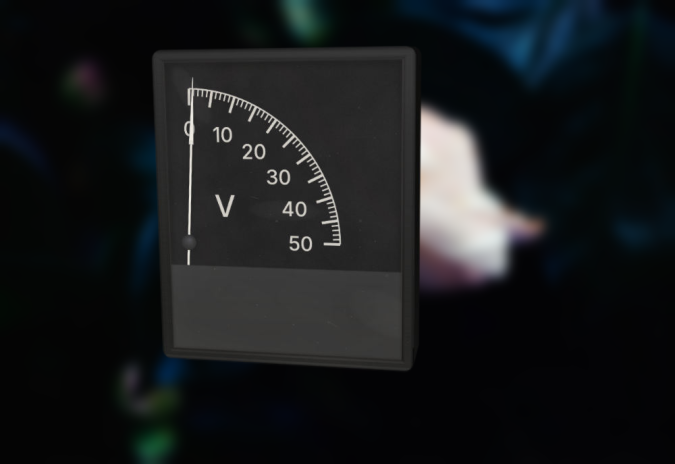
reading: 1V
